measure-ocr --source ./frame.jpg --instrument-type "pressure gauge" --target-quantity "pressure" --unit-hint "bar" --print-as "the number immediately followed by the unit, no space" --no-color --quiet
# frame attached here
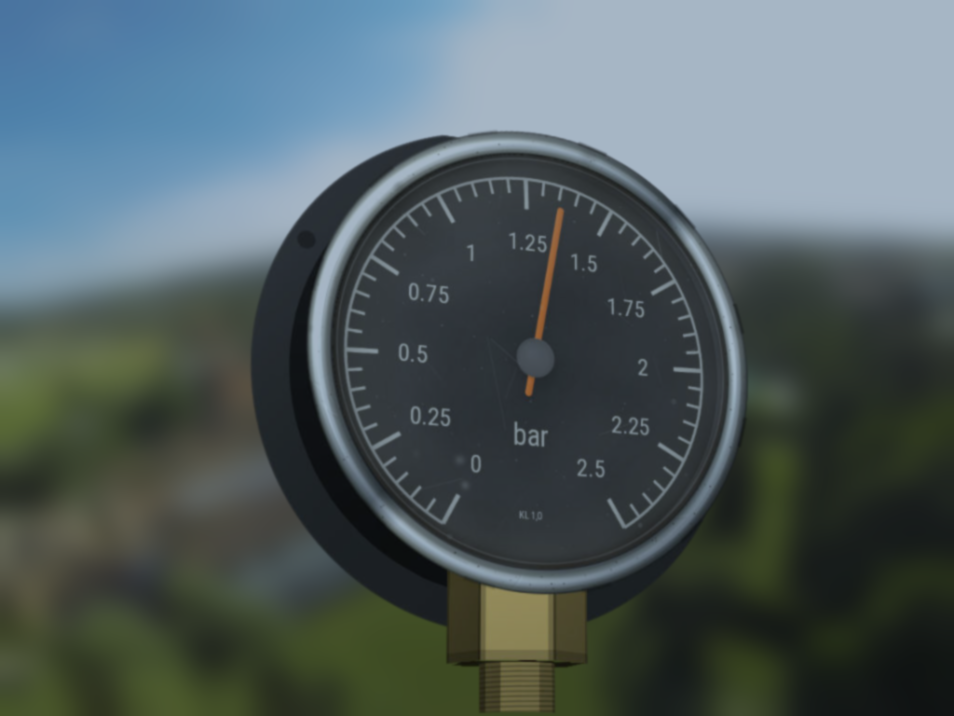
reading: 1.35bar
